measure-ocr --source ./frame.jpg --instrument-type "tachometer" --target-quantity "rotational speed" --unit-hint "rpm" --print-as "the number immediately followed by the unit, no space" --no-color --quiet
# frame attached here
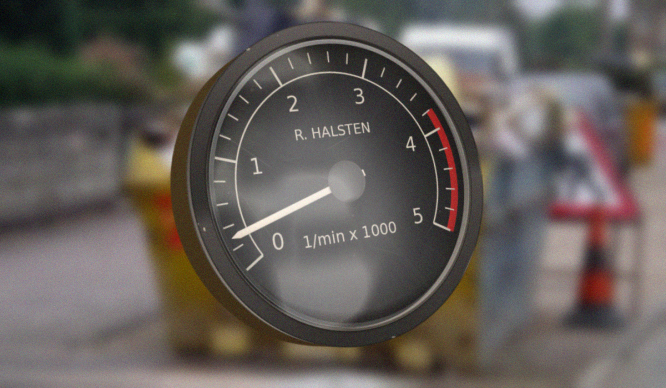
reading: 300rpm
